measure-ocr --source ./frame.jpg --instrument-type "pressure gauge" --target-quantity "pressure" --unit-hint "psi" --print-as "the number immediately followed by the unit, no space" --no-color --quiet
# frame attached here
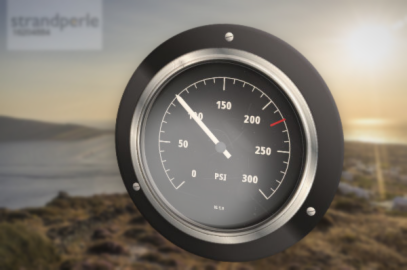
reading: 100psi
